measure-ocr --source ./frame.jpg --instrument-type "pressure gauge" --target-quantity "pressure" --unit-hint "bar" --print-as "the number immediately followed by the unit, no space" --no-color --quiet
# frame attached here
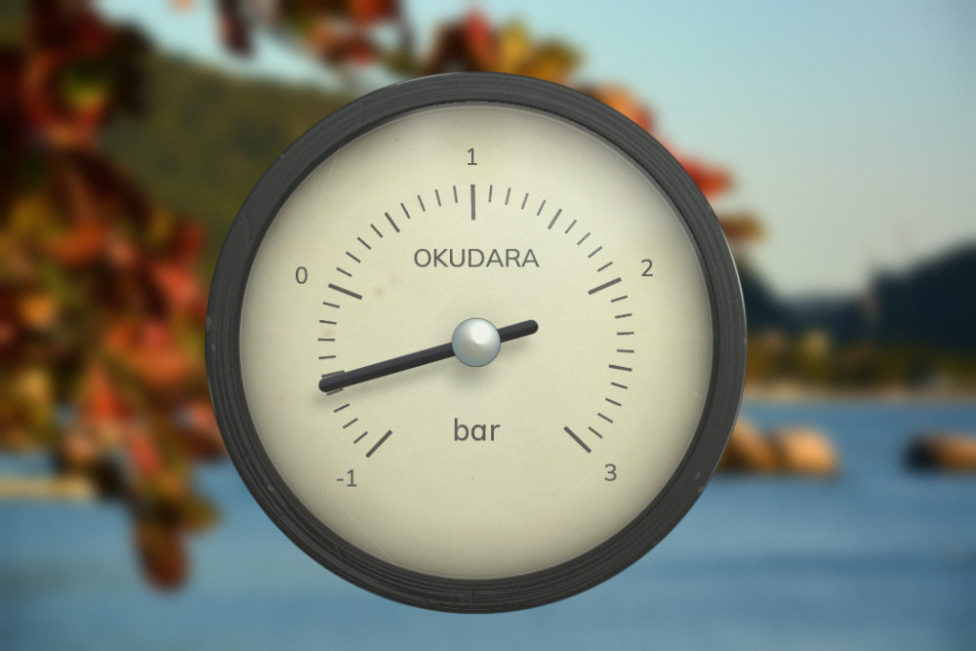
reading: -0.55bar
